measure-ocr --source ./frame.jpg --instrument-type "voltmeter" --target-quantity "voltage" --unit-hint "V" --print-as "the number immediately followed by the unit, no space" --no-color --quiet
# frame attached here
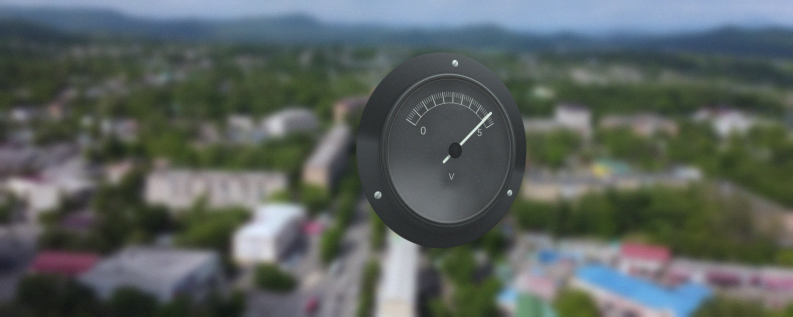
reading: 4.5V
